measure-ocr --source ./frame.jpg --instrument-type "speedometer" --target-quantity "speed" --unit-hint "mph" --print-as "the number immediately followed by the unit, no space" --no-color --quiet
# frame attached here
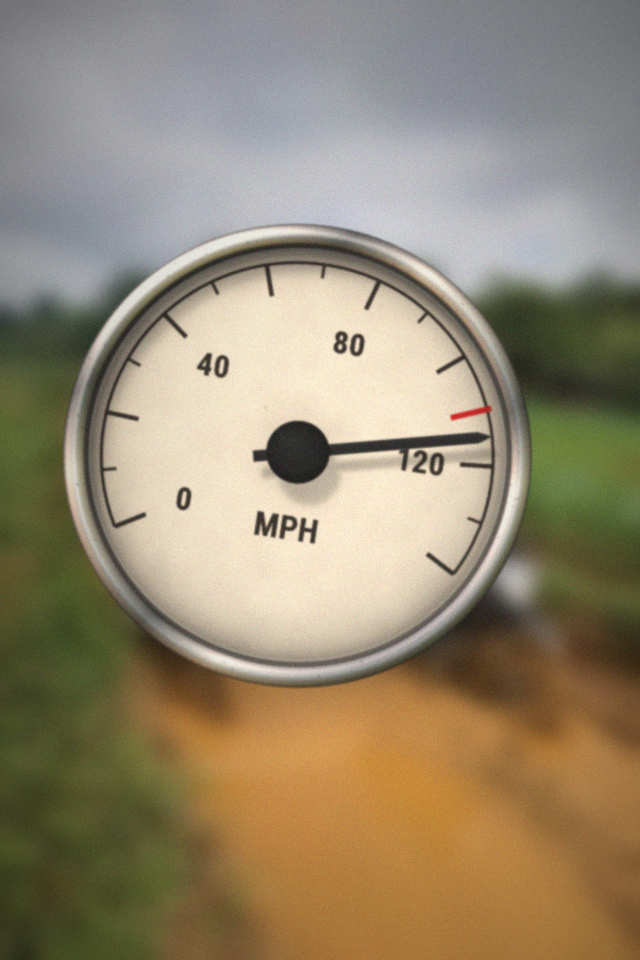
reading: 115mph
